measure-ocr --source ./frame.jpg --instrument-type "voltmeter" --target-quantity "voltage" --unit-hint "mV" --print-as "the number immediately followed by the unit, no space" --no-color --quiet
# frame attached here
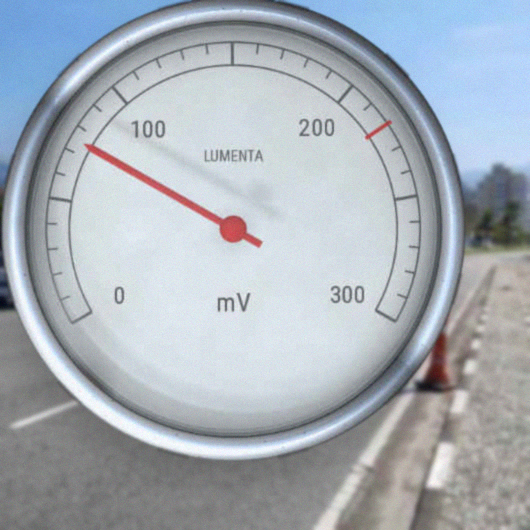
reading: 75mV
